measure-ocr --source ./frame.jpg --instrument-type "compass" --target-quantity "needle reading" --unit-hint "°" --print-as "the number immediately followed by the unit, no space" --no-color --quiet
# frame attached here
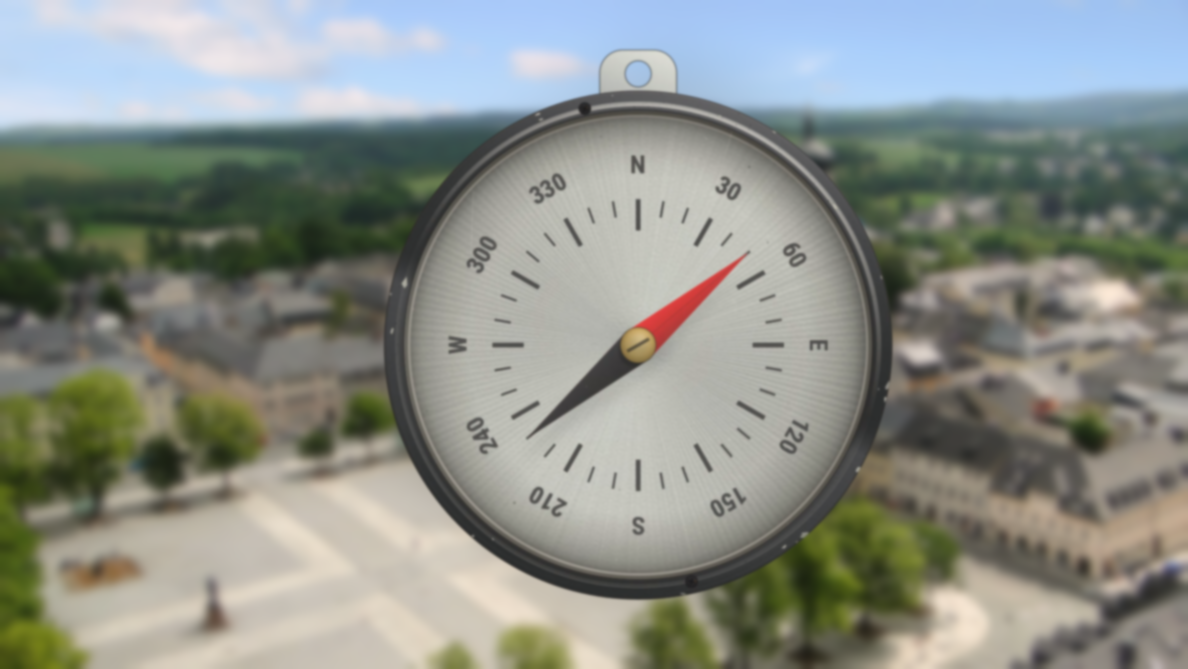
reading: 50°
